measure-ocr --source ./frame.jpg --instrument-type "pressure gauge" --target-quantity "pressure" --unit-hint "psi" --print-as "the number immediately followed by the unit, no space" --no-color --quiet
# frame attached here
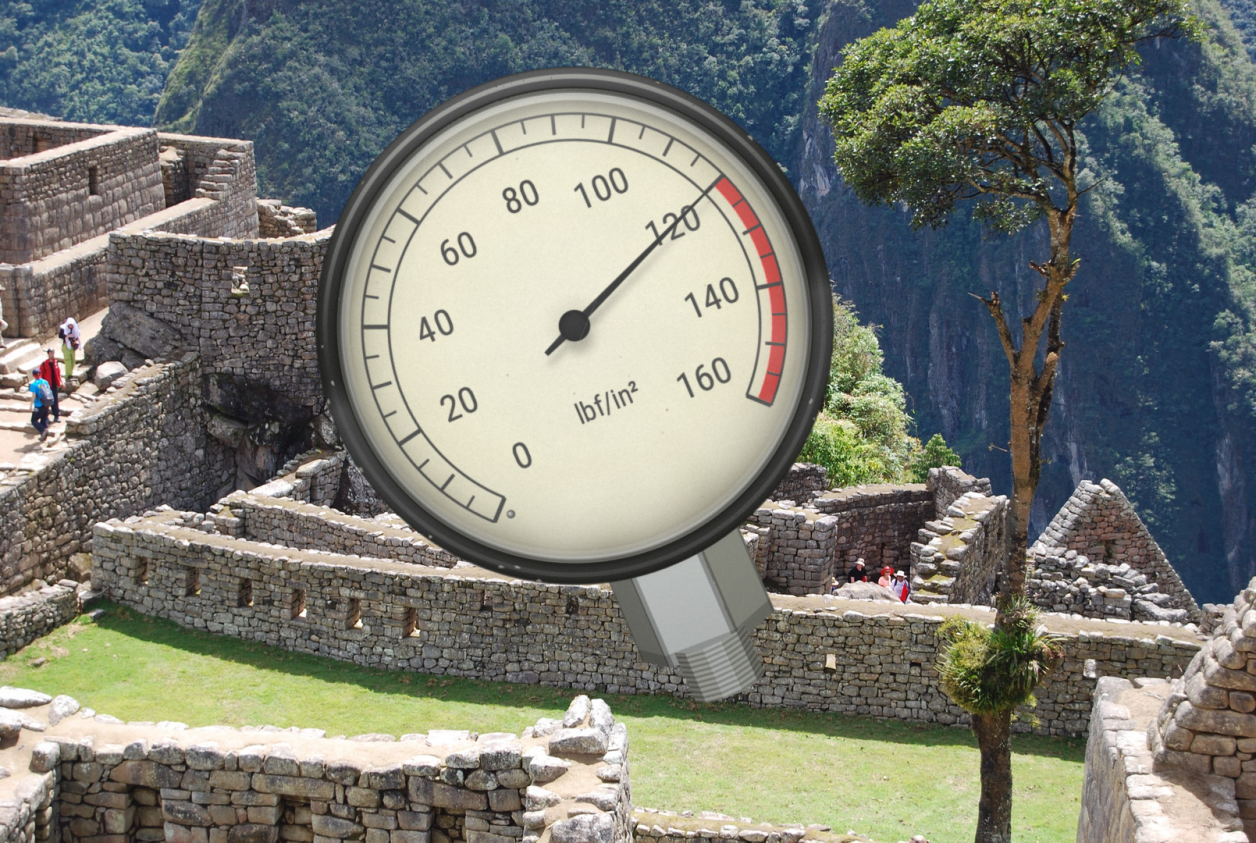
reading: 120psi
